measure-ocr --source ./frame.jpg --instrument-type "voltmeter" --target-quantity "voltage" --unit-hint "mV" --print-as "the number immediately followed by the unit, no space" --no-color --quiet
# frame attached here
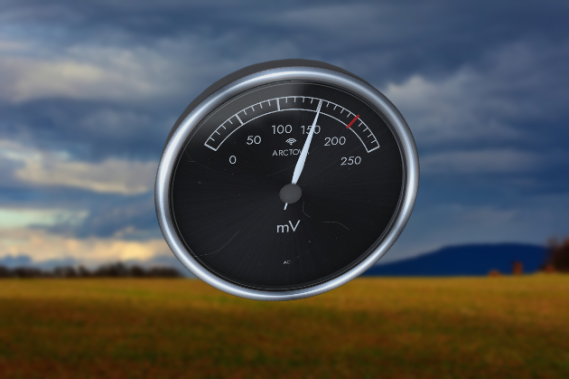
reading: 150mV
